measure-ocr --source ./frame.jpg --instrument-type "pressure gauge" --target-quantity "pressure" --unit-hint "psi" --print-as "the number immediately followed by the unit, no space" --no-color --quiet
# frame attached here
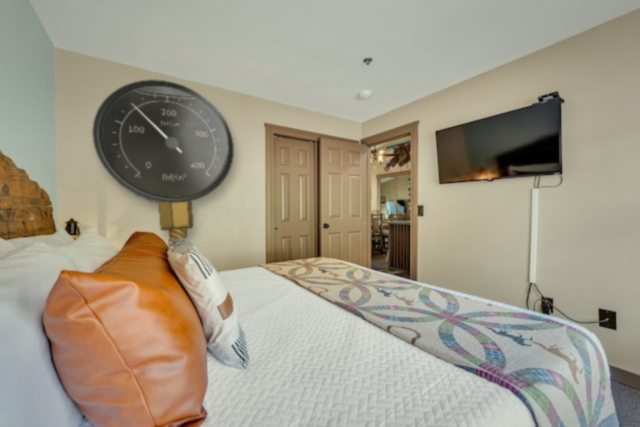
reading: 140psi
